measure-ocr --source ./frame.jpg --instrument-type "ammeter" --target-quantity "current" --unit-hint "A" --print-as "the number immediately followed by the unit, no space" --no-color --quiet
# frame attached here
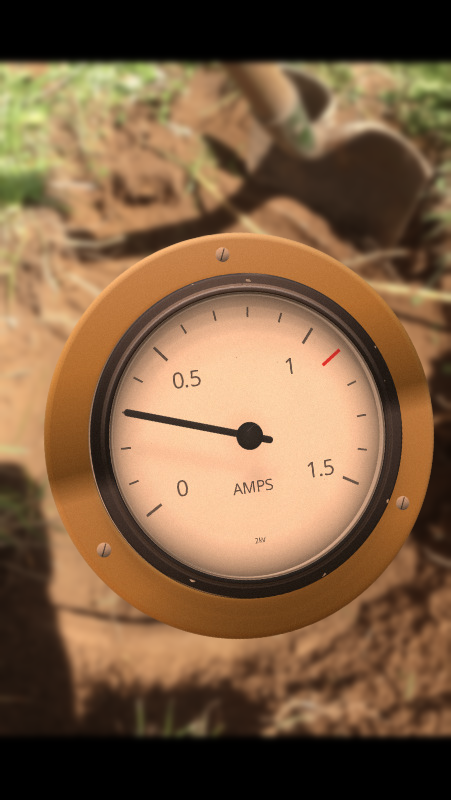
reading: 0.3A
